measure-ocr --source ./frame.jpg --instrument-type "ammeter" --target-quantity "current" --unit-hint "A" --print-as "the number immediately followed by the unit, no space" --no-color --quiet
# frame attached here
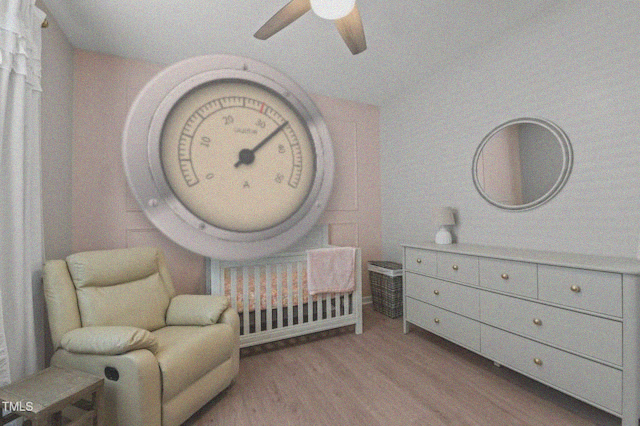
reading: 35A
